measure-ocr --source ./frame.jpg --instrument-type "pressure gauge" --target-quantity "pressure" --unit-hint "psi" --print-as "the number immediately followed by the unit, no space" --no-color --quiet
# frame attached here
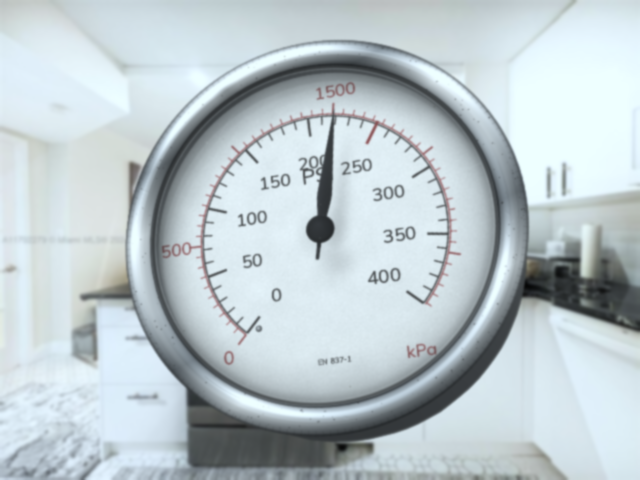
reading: 220psi
